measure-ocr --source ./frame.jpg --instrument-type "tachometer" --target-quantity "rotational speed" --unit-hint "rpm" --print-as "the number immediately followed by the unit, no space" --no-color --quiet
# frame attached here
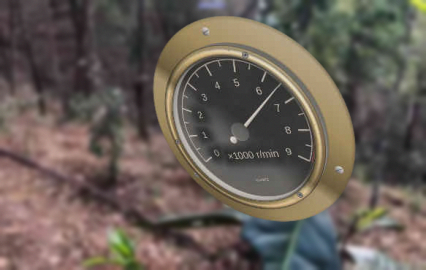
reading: 6500rpm
